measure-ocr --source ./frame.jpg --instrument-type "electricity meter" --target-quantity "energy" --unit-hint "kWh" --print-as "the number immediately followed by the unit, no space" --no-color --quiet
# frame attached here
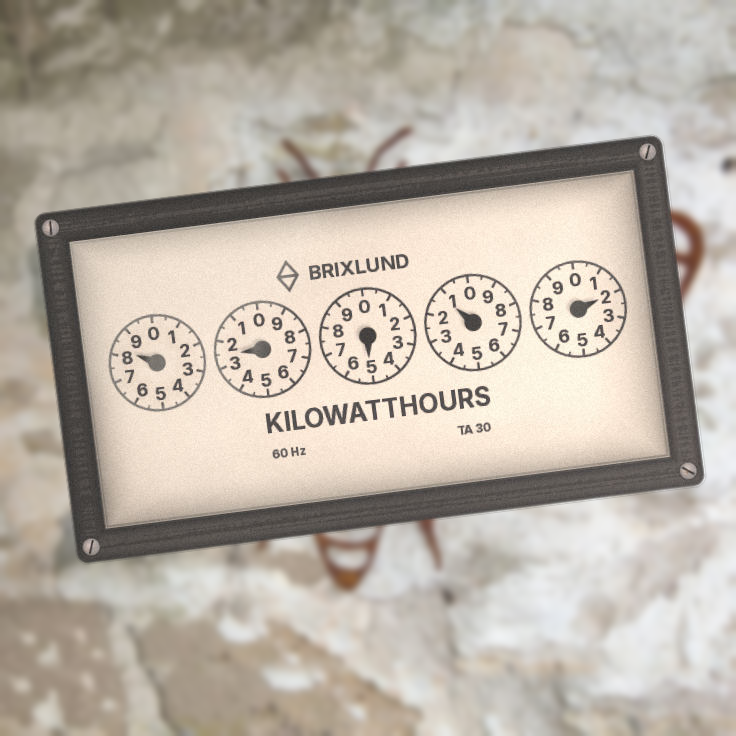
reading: 82512kWh
